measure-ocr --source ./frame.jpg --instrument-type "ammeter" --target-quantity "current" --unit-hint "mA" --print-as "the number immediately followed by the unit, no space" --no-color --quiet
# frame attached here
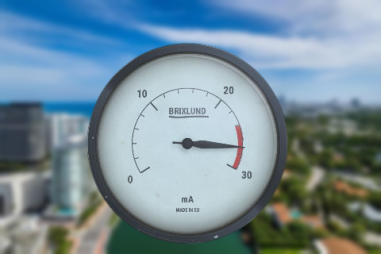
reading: 27mA
